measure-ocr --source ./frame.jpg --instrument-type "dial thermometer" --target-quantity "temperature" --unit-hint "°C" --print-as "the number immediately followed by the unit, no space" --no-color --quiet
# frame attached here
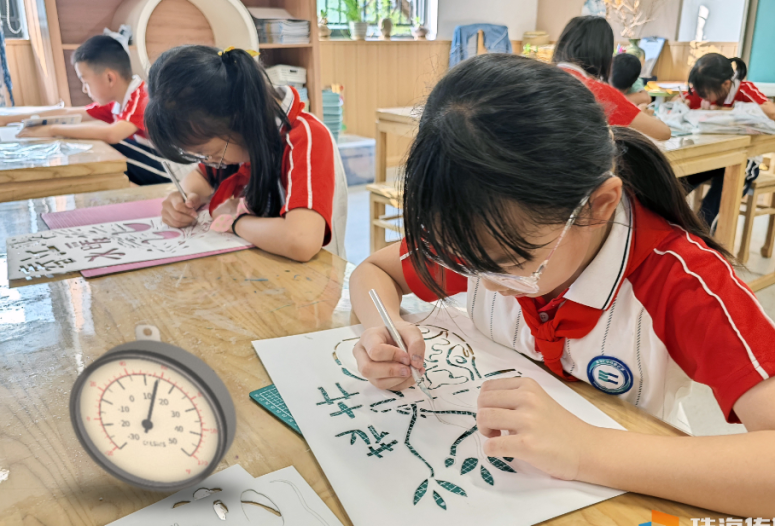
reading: 15°C
